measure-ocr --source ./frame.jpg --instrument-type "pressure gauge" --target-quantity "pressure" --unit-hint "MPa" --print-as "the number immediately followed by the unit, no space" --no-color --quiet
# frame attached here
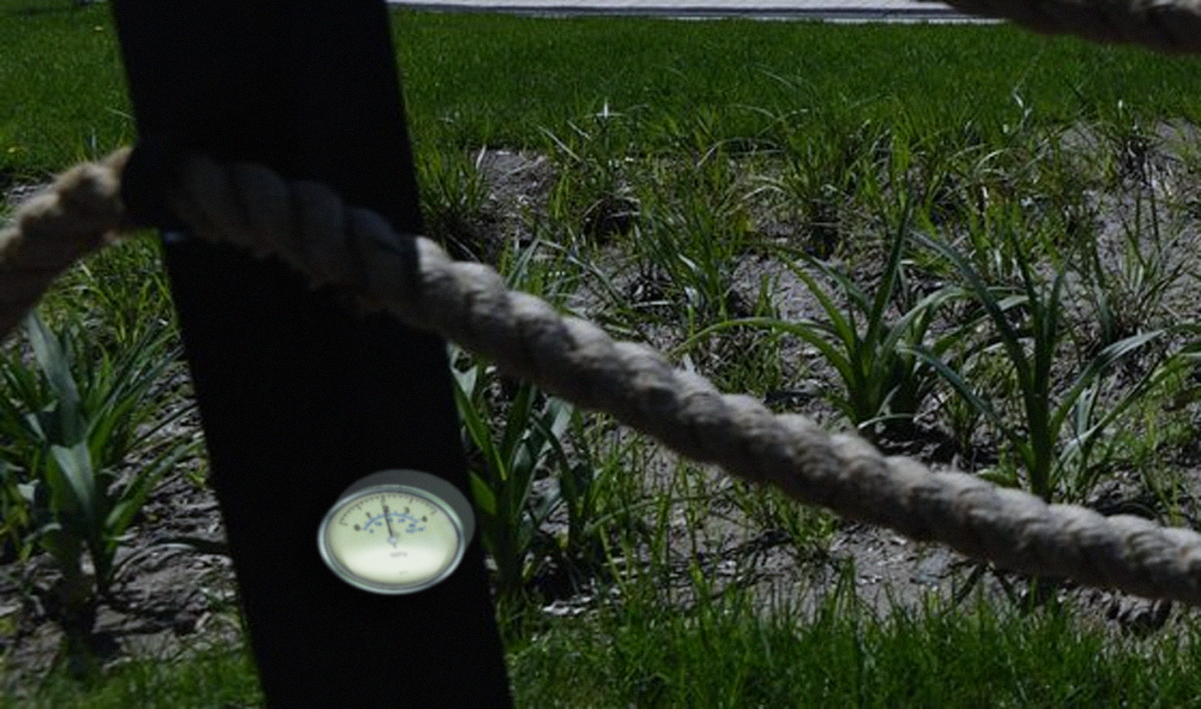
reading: 2MPa
